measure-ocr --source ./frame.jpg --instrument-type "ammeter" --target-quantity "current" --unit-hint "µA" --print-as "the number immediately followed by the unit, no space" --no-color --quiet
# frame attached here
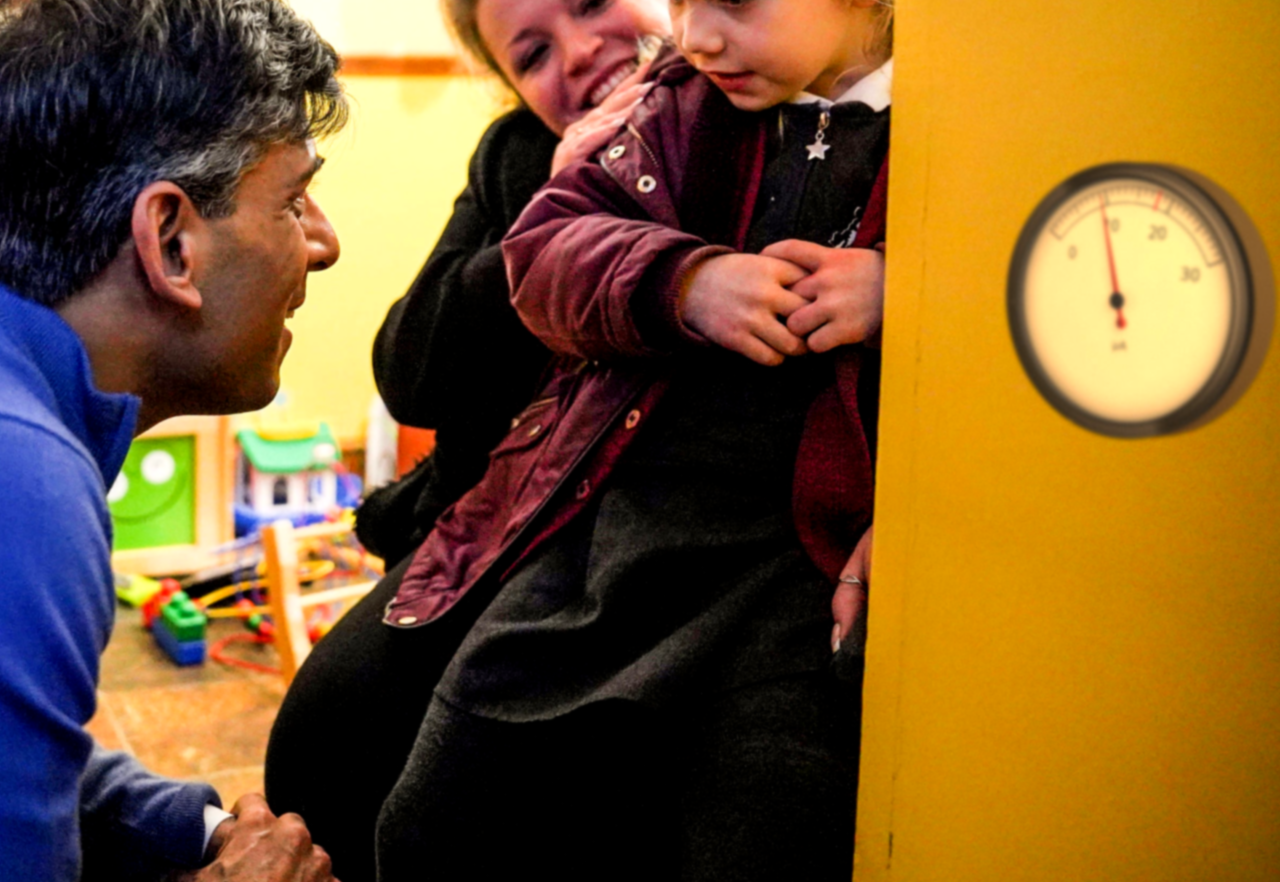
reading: 10µA
